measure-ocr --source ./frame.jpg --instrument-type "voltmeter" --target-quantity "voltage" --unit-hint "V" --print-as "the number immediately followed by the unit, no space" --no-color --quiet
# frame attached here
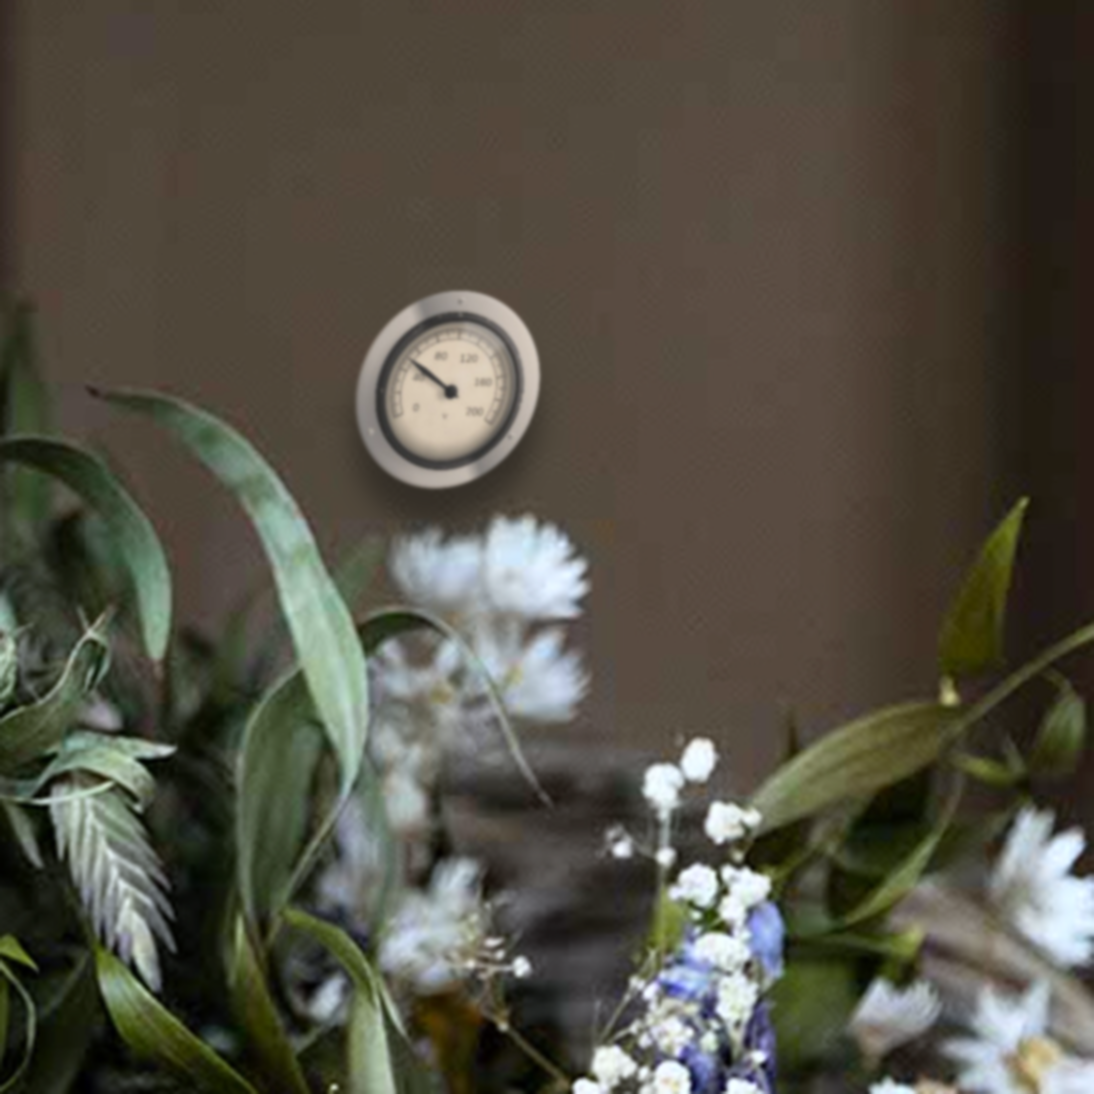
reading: 50V
